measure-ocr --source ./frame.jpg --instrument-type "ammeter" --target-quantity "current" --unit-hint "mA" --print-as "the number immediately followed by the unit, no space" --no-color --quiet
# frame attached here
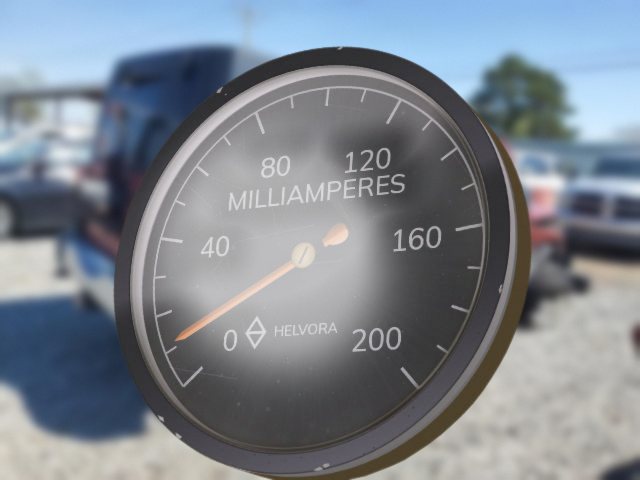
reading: 10mA
